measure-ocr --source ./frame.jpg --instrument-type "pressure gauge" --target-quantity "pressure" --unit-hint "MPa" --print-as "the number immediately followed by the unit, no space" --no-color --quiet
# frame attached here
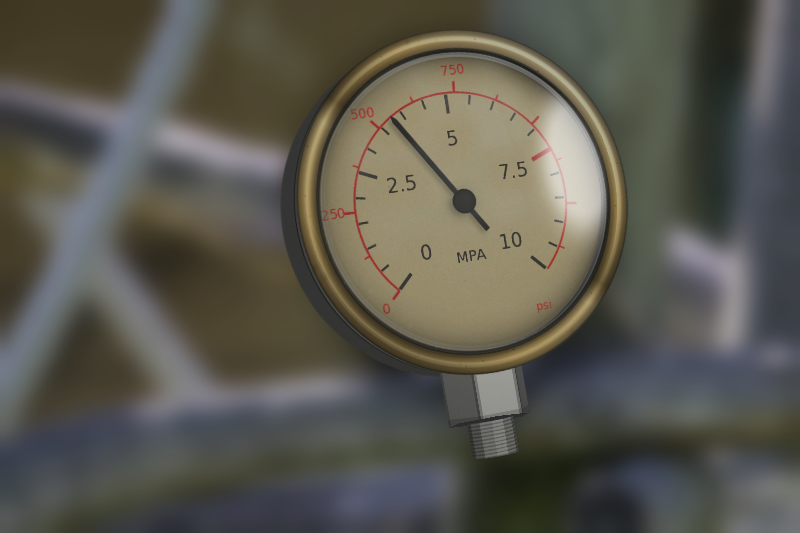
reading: 3.75MPa
